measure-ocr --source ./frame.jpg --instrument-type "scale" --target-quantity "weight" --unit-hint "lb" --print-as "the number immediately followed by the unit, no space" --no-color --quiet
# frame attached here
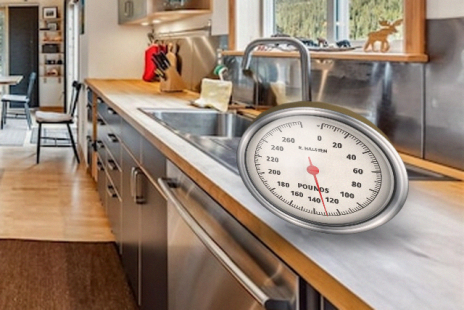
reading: 130lb
